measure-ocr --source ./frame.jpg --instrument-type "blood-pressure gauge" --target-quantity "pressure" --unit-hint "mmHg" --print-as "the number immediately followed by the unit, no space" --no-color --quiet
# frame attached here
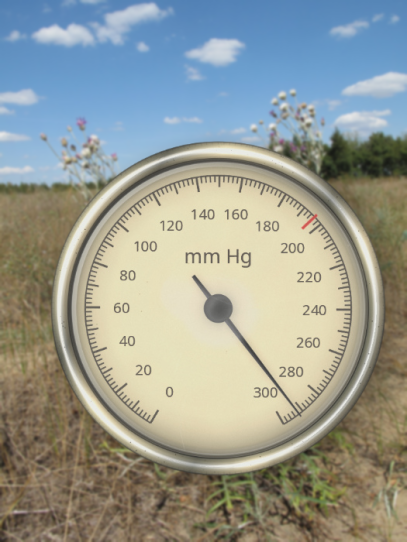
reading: 292mmHg
